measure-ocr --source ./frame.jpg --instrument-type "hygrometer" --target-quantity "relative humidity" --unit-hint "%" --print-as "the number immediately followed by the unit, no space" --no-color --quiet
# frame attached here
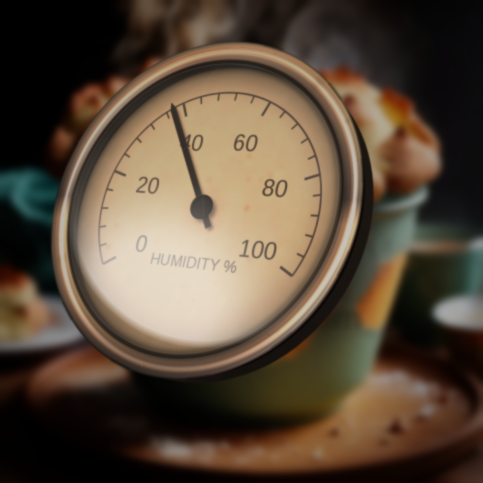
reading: 38%
